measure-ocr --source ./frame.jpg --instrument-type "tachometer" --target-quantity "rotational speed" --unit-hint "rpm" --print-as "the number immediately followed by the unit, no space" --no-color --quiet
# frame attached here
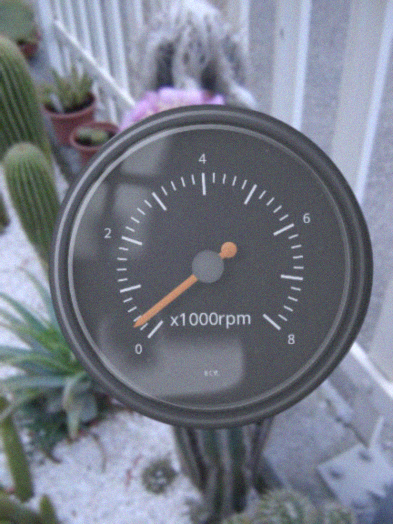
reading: 300rpm
